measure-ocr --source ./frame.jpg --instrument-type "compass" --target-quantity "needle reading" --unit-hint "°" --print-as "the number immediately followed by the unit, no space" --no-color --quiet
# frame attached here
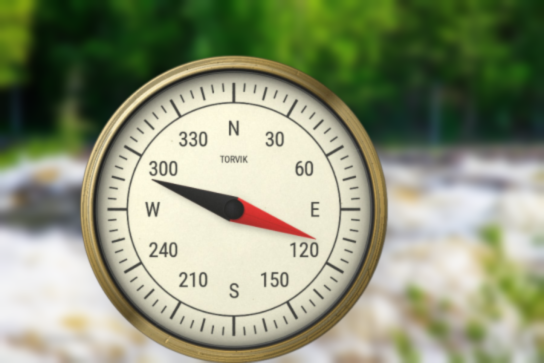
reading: 110°
